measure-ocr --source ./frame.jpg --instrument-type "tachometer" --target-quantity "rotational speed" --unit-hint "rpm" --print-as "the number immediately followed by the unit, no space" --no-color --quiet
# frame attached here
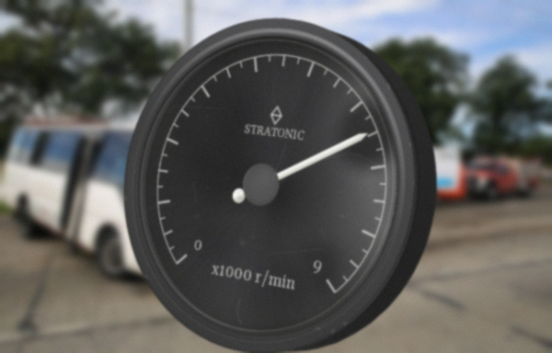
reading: 6500rpm
